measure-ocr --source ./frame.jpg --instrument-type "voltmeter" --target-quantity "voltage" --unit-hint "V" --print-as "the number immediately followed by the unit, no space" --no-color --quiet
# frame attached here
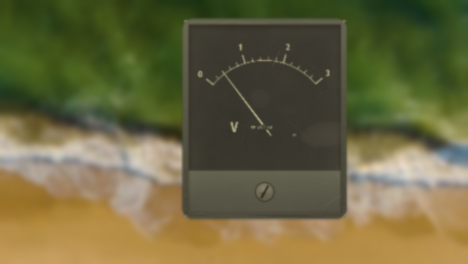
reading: 0.4V
